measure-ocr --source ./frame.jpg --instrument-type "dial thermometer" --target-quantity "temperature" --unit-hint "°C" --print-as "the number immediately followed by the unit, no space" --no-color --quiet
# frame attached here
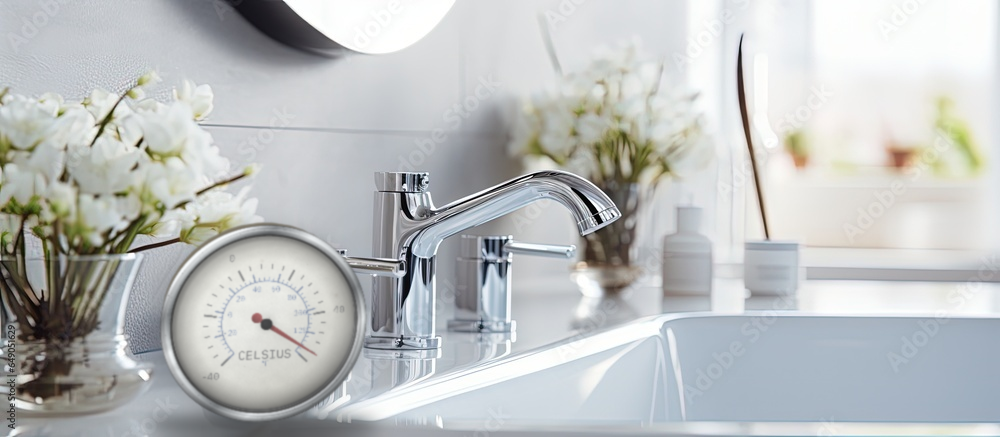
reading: 56°C
